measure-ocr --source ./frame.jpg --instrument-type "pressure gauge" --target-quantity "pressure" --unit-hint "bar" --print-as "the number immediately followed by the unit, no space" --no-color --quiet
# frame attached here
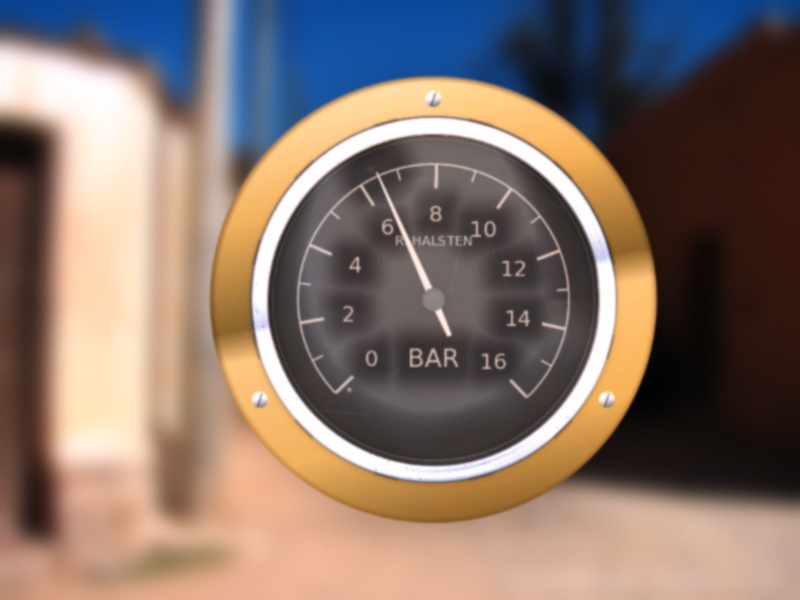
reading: 6.5bar
